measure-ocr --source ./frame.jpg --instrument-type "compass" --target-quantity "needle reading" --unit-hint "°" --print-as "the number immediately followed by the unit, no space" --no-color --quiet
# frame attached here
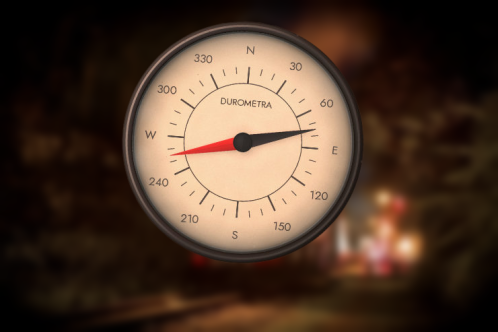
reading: 255°
